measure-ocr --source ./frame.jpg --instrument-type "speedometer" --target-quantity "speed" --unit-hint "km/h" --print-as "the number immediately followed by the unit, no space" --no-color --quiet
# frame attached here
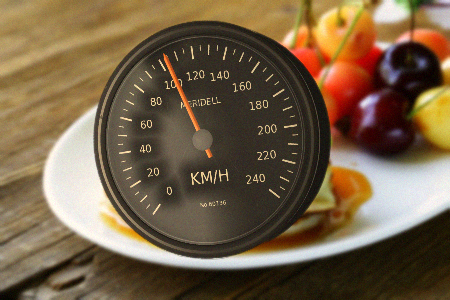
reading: 105km/h
